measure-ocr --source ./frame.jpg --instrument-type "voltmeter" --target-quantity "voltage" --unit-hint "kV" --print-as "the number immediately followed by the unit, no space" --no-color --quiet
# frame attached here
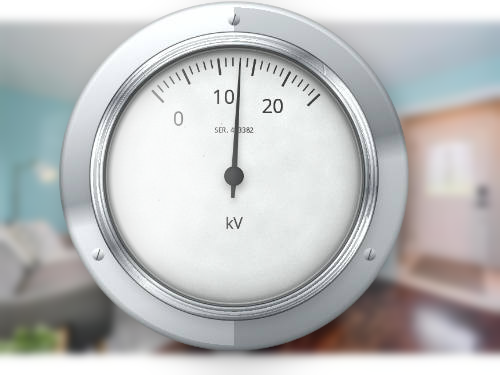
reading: 13kV
